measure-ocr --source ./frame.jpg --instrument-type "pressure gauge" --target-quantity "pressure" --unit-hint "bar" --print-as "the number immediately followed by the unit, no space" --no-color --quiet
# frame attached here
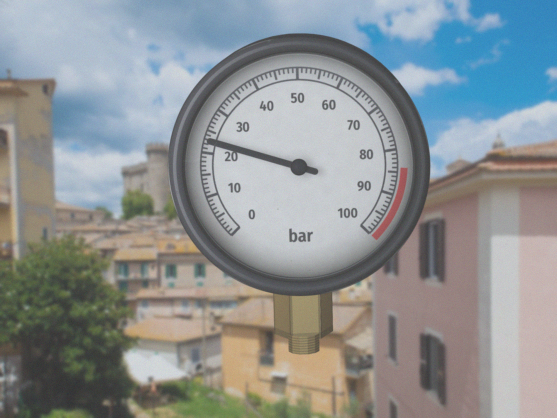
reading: 23bar
